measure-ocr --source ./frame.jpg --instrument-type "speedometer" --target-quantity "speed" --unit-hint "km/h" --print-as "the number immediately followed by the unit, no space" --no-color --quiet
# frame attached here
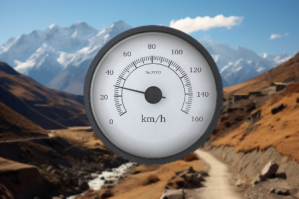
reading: 30km/h
